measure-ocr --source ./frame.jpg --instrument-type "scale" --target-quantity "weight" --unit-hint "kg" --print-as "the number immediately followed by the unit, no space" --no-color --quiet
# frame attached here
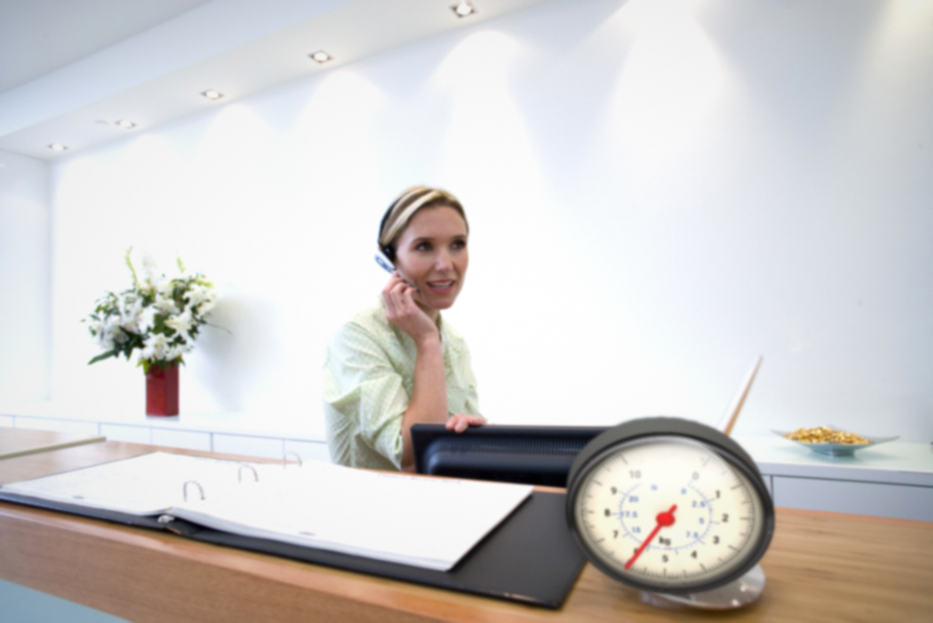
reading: 6kg
